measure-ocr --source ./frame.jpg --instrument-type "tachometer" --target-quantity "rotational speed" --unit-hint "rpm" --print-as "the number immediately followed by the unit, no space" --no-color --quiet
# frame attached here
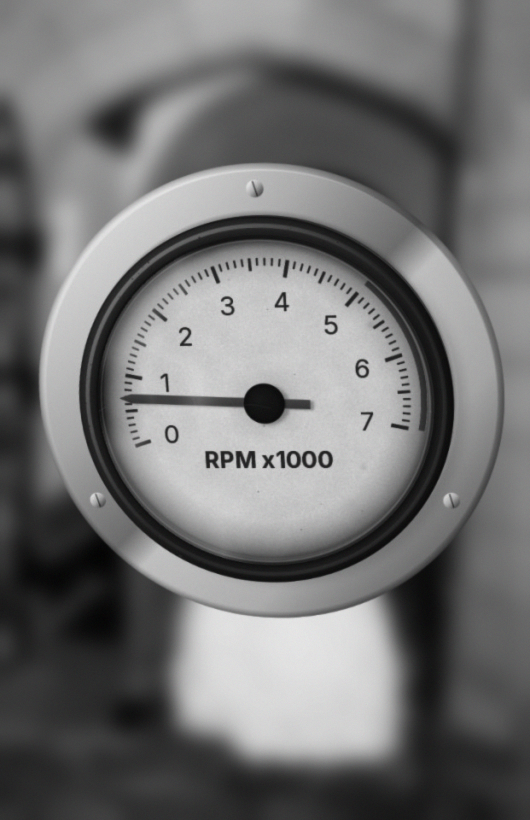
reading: 700rpm
